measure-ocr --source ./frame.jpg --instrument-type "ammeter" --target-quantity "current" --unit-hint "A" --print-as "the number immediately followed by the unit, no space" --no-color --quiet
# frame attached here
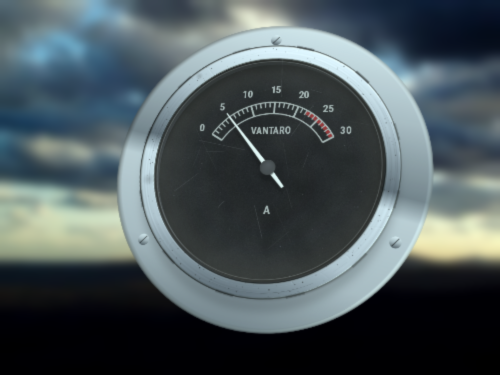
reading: 5A
